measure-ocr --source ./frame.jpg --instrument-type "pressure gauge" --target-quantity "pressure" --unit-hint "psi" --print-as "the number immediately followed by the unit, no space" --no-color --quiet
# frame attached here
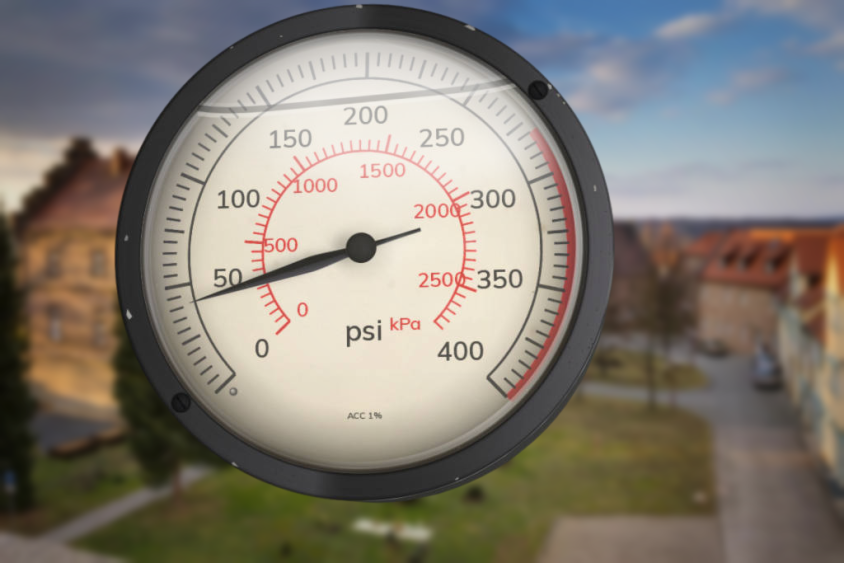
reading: 40psi
